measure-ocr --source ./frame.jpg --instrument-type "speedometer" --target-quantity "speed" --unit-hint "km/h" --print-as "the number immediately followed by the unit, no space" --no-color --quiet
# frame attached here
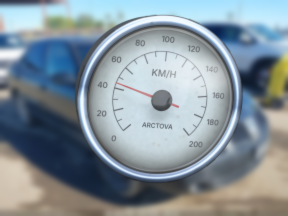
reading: 45km/h
